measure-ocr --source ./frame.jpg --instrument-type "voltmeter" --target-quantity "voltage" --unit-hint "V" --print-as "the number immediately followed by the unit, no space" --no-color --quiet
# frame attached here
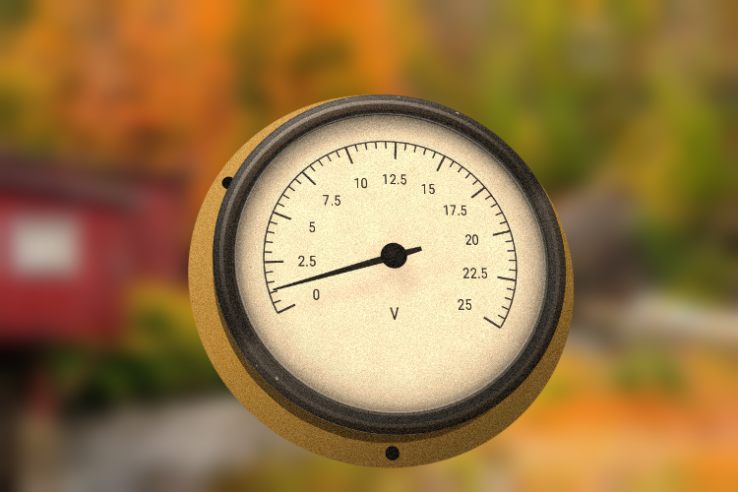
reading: 1V
